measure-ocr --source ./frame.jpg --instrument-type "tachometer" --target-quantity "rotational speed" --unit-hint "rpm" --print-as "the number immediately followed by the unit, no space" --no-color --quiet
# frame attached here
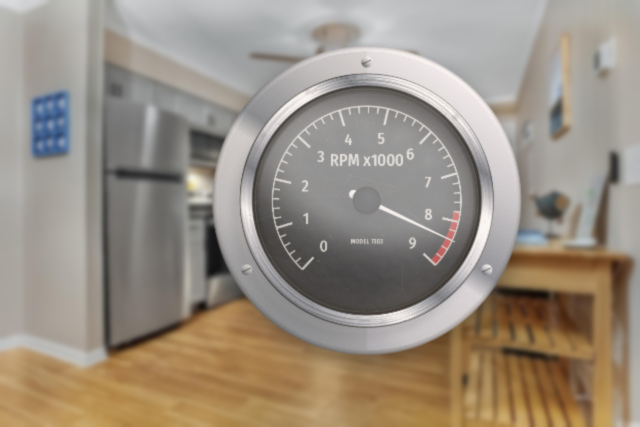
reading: 8400rpm
